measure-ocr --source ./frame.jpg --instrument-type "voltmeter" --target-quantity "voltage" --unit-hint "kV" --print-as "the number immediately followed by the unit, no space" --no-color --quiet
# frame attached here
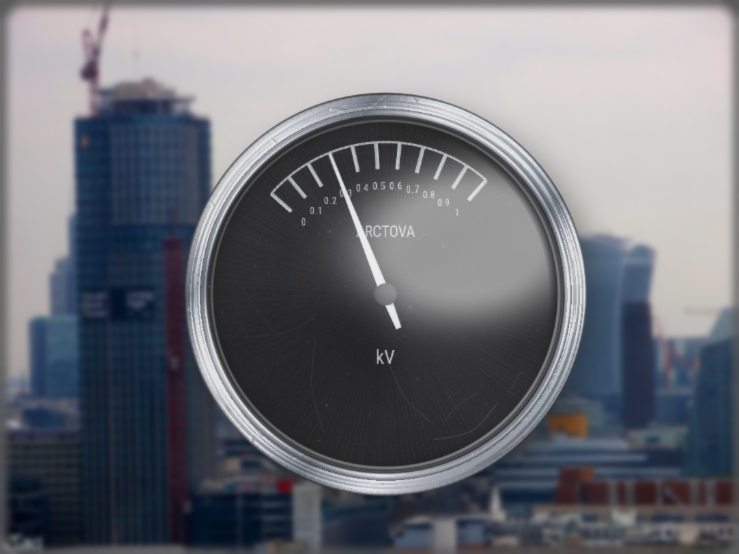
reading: 0.3kV
